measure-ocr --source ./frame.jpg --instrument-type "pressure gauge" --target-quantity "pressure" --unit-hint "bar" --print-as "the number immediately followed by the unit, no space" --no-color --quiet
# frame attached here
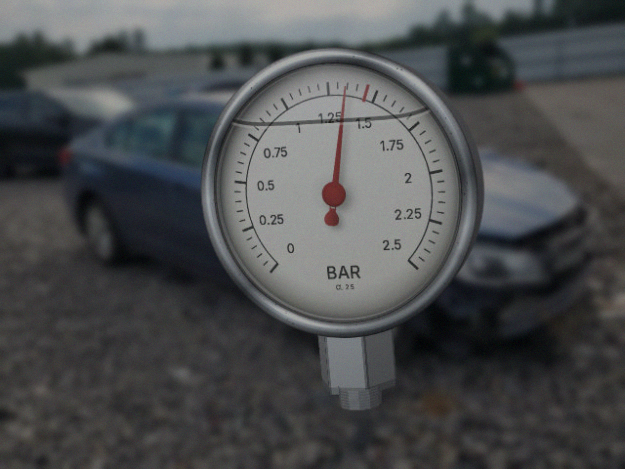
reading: 1.35bar
